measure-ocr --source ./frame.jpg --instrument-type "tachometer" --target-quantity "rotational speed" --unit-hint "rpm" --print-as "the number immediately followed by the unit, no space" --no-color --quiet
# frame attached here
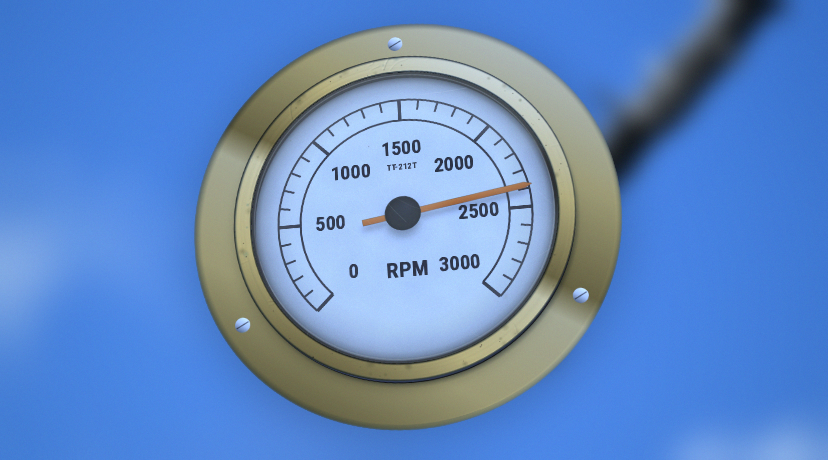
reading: 2400rpm
